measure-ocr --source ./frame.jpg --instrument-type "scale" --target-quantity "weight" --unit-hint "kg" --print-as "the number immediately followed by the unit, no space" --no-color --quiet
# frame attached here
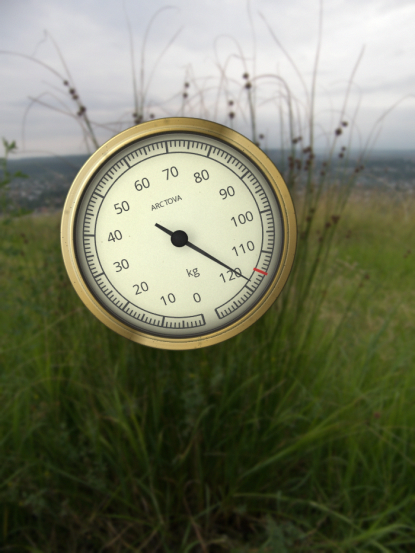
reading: 118kg
